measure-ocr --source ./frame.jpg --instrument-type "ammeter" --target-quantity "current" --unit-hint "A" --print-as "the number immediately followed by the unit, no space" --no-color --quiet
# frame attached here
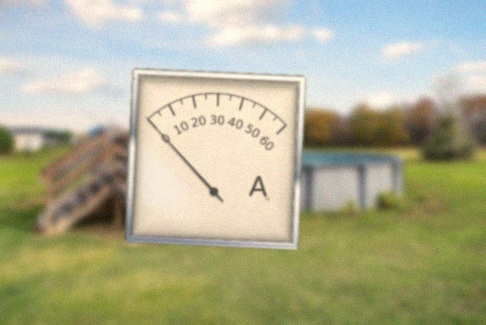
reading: 0A
